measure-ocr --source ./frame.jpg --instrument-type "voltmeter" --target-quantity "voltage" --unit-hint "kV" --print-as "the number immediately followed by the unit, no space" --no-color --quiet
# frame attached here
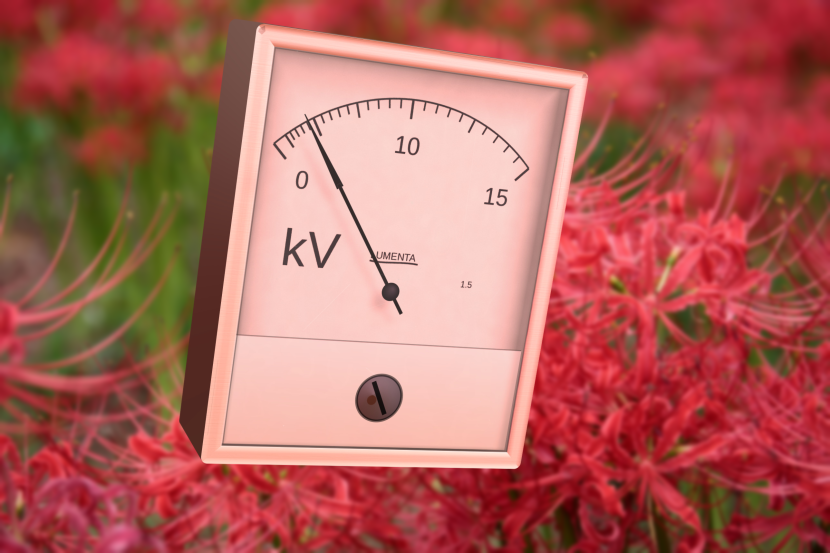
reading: 4.5kV
